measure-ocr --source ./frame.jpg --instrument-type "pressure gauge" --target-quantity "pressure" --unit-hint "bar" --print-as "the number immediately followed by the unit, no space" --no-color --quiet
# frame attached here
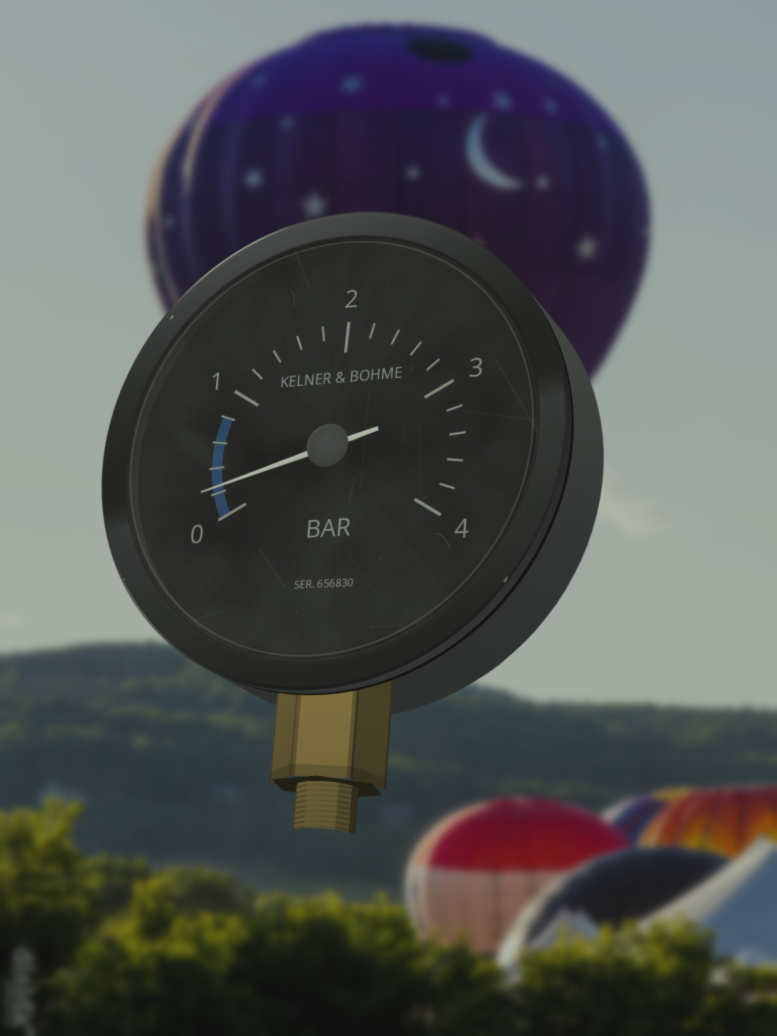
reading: 0.2bar
